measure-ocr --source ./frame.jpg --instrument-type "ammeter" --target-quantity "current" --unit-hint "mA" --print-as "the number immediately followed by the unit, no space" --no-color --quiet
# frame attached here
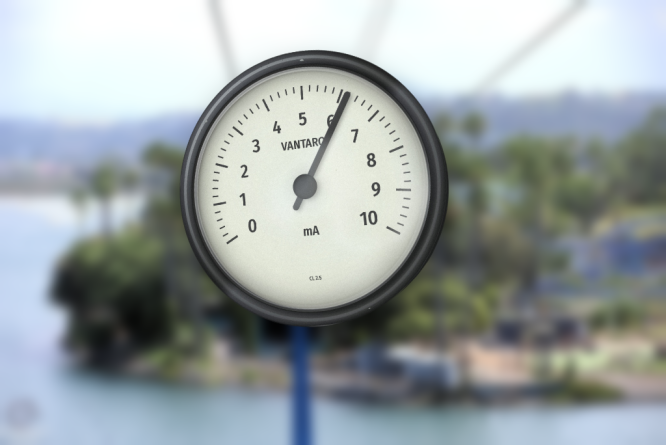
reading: 6.2mA
